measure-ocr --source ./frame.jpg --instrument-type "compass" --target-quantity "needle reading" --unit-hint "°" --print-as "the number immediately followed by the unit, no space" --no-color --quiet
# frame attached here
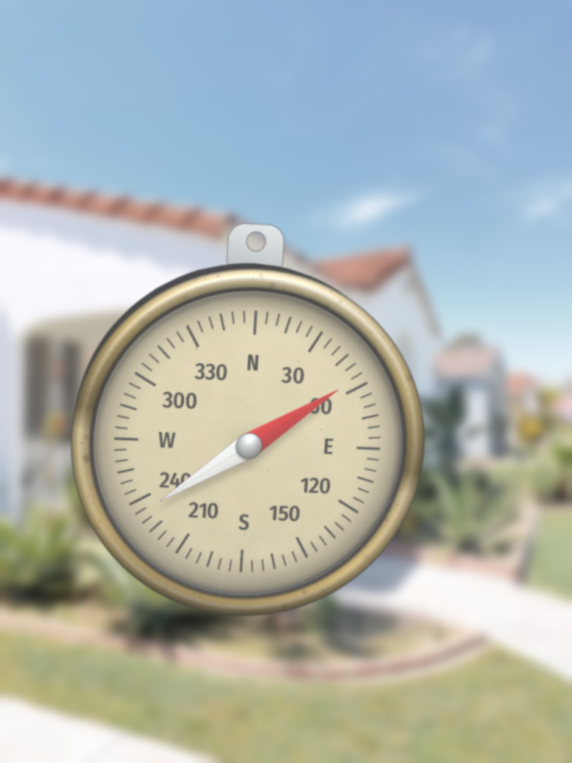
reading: 55°
